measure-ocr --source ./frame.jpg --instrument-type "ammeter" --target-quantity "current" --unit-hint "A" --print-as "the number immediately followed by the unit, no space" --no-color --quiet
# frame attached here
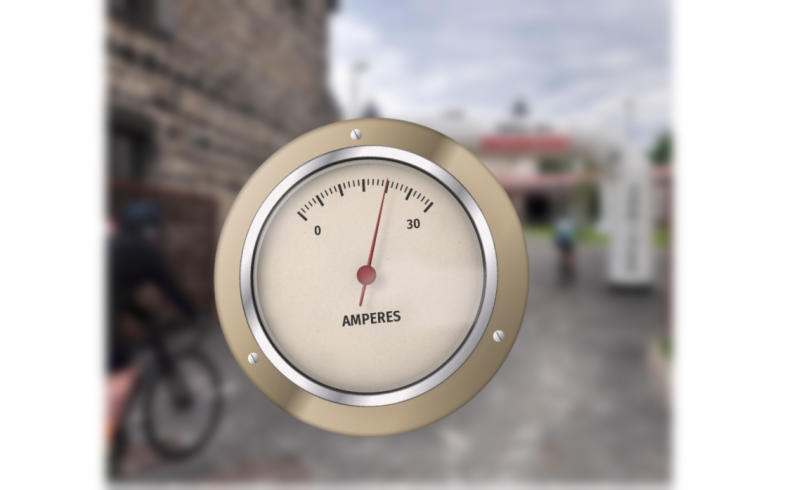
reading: 20A
